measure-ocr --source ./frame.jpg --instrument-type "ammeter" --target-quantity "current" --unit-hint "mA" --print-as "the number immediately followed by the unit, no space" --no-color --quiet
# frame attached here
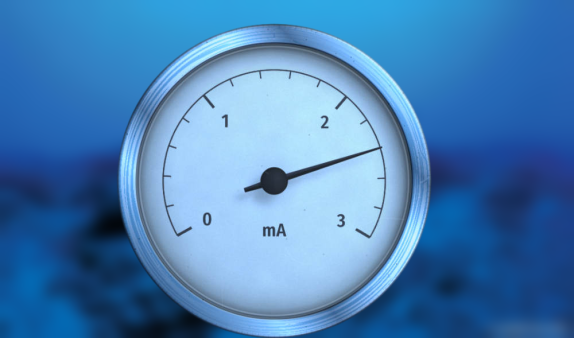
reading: 2.4mA
